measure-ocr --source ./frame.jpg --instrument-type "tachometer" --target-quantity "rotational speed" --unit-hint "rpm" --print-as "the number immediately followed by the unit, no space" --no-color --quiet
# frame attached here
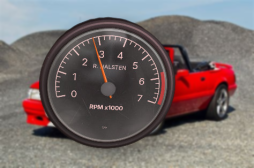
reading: 2800rpm
